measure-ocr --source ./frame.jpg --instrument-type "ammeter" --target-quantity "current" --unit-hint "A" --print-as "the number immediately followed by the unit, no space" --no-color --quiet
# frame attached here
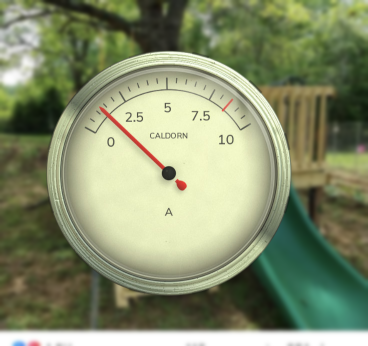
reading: 1.25A
